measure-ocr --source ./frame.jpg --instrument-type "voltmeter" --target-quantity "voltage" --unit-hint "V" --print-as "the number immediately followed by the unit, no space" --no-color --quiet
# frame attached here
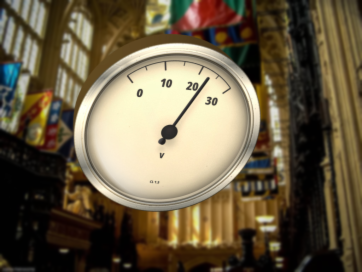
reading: 22.5V
